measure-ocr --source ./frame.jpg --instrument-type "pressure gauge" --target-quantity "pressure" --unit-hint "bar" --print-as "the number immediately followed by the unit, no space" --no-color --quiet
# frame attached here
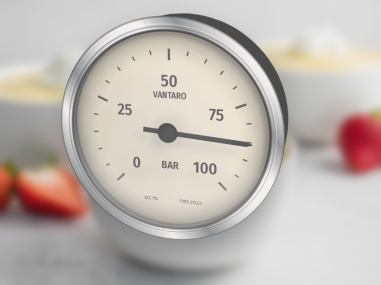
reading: 85bar
